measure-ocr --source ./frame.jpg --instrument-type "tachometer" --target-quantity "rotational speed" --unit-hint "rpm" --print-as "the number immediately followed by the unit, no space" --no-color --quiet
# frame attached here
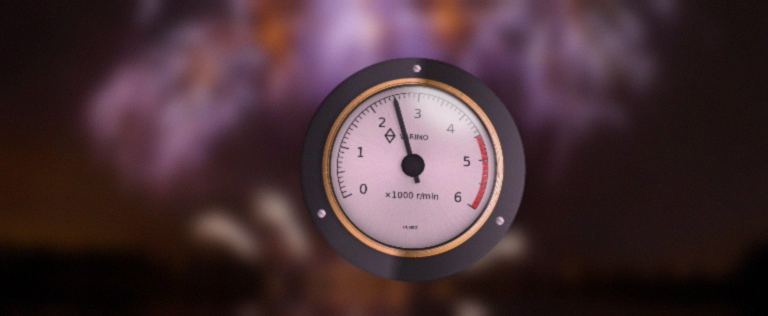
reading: 2500rpm
